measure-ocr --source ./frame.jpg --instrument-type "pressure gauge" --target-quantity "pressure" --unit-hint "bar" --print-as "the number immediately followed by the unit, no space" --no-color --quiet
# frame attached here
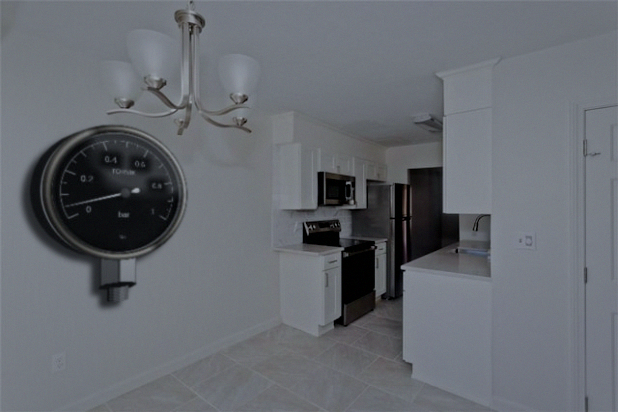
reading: 0.05bar
